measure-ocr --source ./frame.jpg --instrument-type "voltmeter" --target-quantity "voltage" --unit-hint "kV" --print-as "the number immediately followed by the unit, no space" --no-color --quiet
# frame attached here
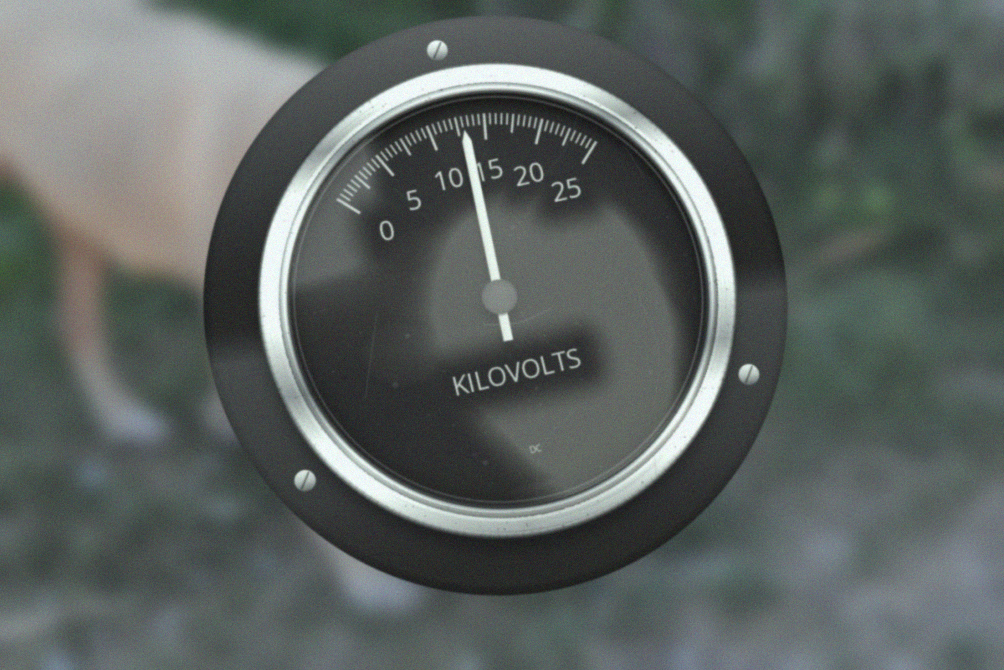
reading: 13kV
